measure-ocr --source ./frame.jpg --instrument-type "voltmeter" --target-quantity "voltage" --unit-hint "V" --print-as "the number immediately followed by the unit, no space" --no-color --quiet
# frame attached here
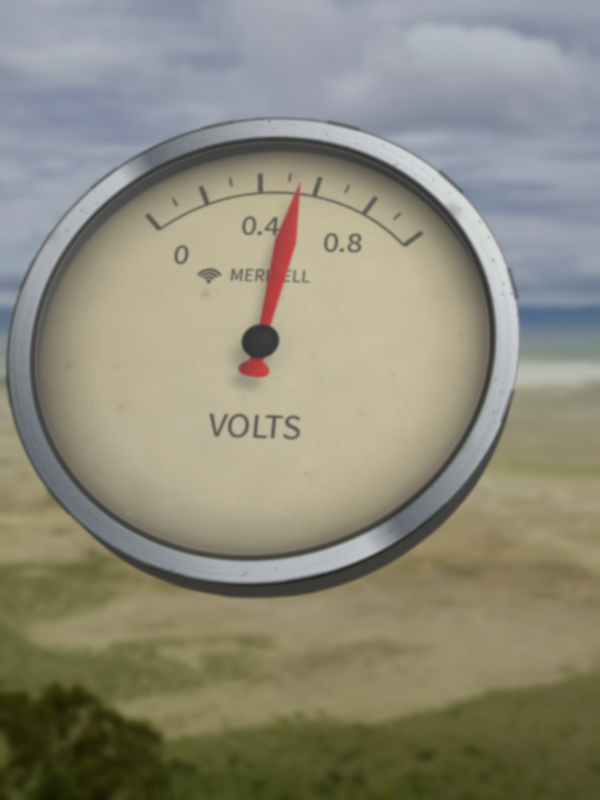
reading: 0.55V
